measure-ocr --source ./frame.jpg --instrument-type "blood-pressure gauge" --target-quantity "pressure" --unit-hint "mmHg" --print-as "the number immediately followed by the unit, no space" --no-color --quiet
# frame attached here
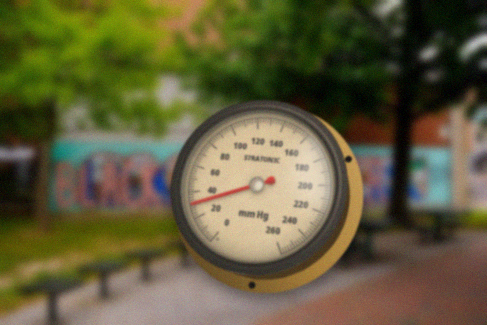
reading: 30mmHg
